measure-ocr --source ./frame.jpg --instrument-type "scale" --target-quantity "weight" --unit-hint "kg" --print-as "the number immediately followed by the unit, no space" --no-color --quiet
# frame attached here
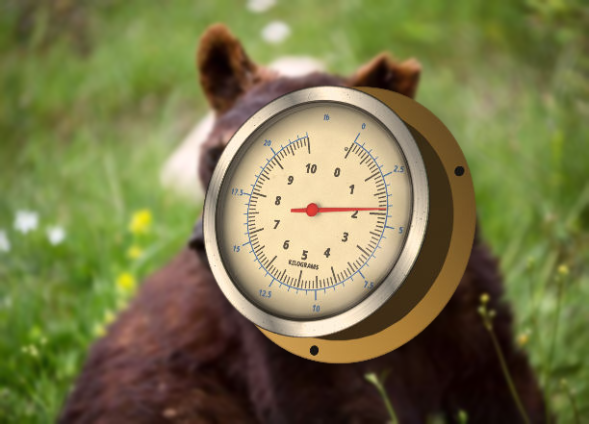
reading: 1.9kg
